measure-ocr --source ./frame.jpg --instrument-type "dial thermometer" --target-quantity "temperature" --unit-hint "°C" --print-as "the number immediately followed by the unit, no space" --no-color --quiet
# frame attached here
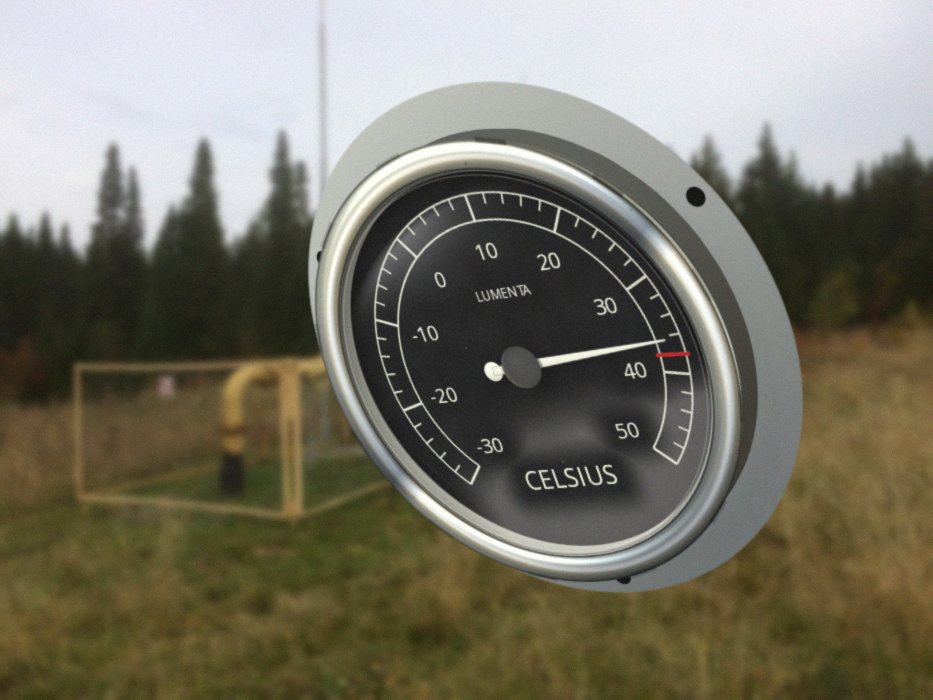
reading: 36°C
